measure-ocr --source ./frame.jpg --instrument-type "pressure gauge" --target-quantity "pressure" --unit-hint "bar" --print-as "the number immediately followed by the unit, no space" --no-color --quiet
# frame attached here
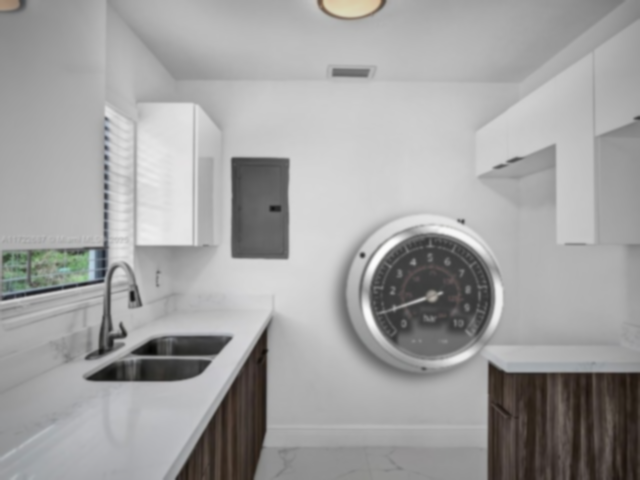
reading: 1bar
